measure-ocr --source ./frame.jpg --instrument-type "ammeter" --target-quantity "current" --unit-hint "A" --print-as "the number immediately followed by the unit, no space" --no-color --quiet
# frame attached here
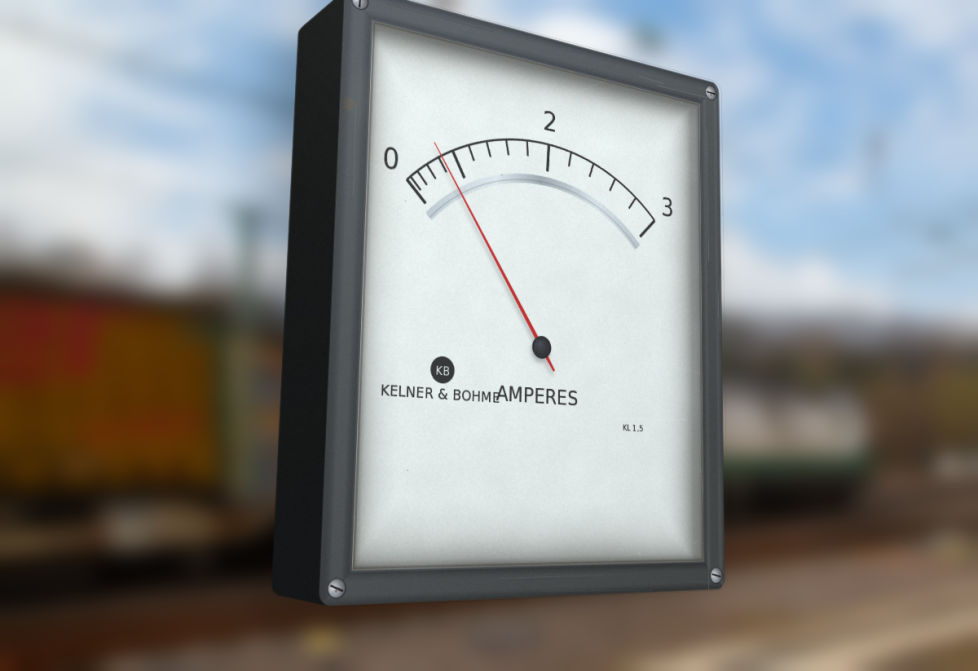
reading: 0.8A
